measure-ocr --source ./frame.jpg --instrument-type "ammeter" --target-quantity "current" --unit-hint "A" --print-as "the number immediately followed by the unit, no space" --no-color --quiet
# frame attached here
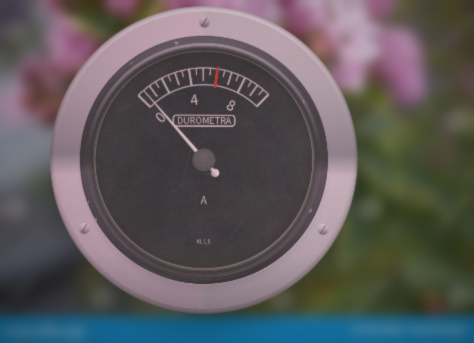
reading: 0.5A
